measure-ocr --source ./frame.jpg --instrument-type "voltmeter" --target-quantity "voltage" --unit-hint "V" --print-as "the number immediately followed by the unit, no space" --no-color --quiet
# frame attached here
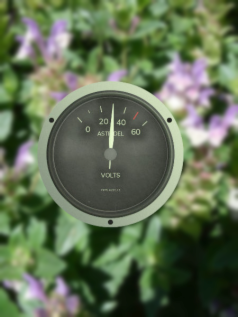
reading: 30V
